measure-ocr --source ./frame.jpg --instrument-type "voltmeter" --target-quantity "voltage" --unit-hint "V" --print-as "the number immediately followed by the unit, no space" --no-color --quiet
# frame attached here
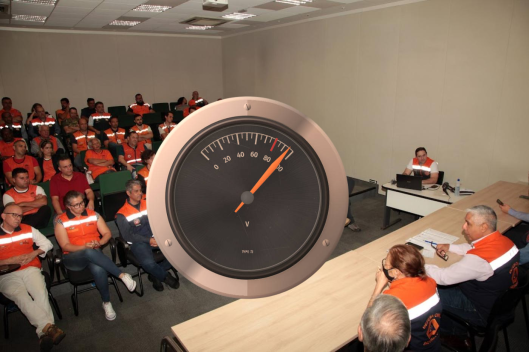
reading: 95V
